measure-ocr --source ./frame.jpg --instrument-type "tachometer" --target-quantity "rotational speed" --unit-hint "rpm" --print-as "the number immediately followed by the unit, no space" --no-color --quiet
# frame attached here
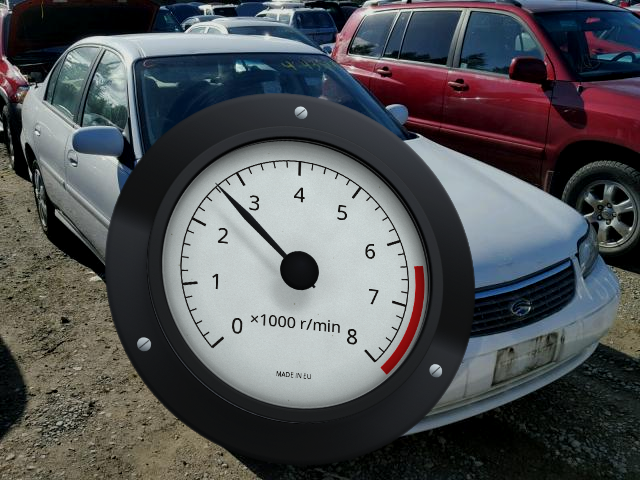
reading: 2600rpm
